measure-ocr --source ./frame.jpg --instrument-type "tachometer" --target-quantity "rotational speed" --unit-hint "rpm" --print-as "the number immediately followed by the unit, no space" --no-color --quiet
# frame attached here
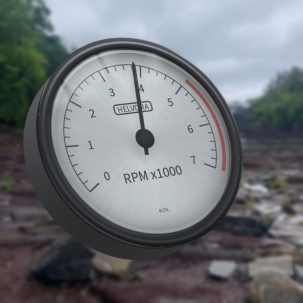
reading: 3800rpm
